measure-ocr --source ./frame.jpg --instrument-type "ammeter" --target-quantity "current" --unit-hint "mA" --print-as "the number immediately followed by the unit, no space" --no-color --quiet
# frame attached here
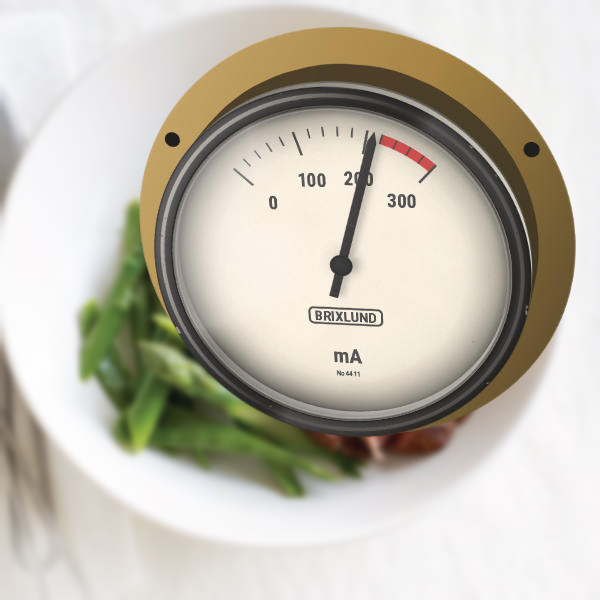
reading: 210mA
